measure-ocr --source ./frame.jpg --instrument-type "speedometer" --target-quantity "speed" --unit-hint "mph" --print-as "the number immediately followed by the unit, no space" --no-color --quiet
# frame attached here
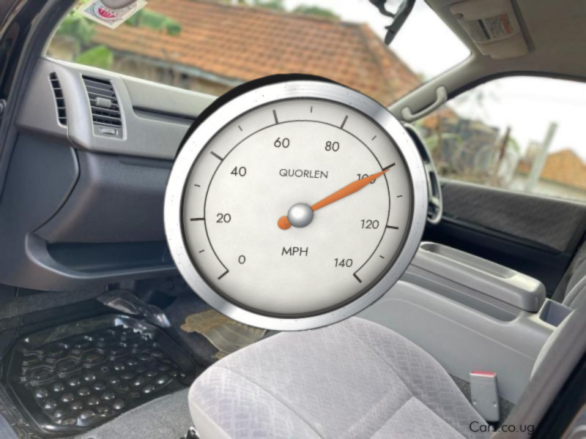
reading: 100mph
